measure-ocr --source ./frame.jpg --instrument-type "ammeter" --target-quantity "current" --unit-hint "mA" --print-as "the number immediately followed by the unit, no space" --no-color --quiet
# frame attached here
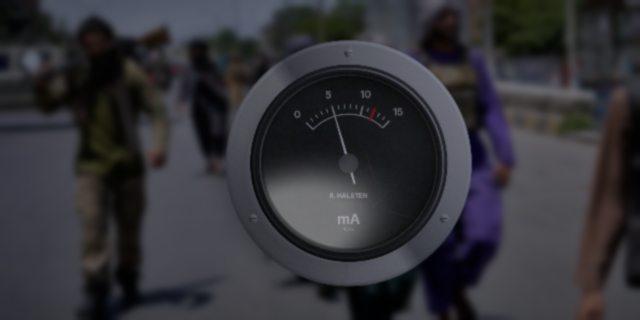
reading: 5mA
